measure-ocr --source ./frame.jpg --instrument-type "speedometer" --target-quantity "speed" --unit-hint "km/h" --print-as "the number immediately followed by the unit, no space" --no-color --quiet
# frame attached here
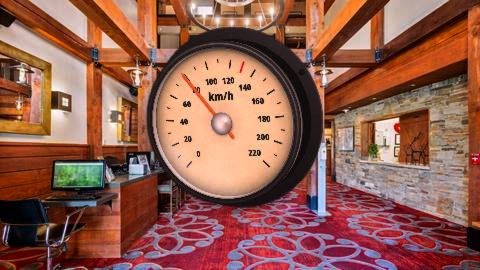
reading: 80km/h
